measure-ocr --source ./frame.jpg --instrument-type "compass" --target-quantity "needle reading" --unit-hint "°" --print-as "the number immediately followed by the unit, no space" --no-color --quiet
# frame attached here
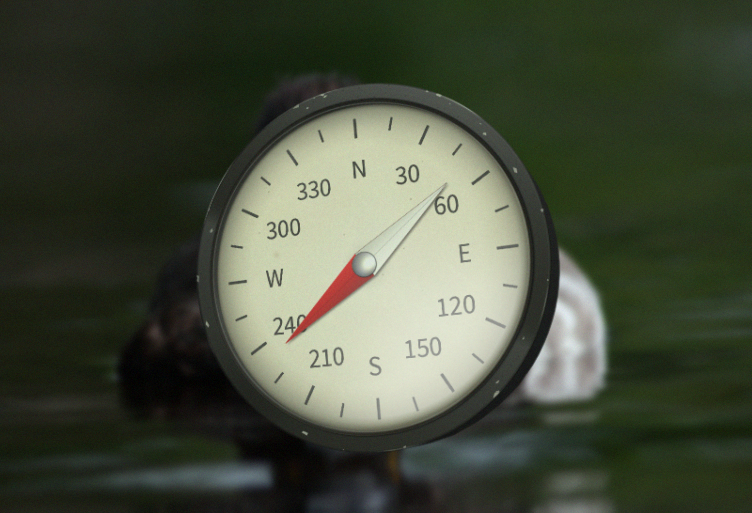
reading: 232.5°
